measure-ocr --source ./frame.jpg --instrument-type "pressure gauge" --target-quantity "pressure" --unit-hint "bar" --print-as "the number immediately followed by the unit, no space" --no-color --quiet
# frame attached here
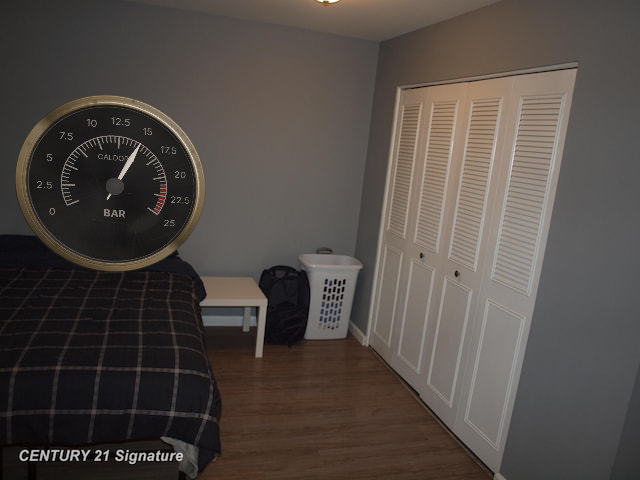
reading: 15bar
